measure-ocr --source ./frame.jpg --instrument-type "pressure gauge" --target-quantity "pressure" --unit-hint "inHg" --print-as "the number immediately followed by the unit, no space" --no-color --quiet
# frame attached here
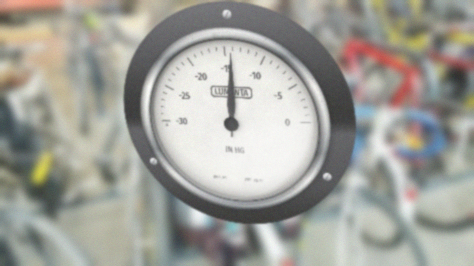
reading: -14inHg
